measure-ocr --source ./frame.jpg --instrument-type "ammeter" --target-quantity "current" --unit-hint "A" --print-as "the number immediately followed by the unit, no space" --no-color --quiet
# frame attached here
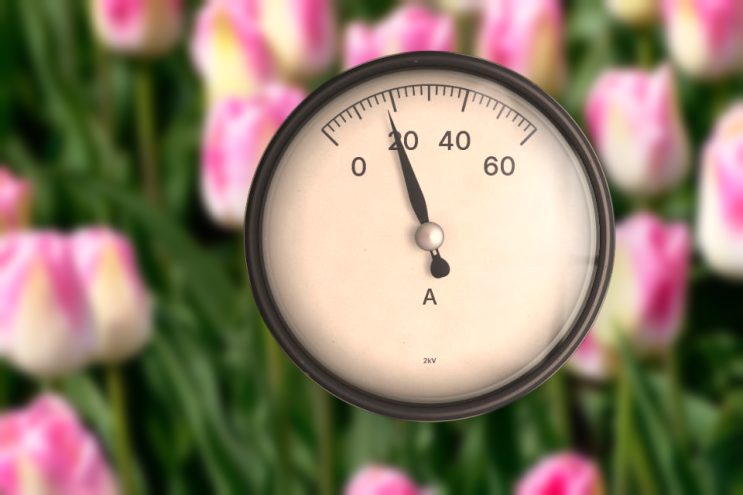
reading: 18A
